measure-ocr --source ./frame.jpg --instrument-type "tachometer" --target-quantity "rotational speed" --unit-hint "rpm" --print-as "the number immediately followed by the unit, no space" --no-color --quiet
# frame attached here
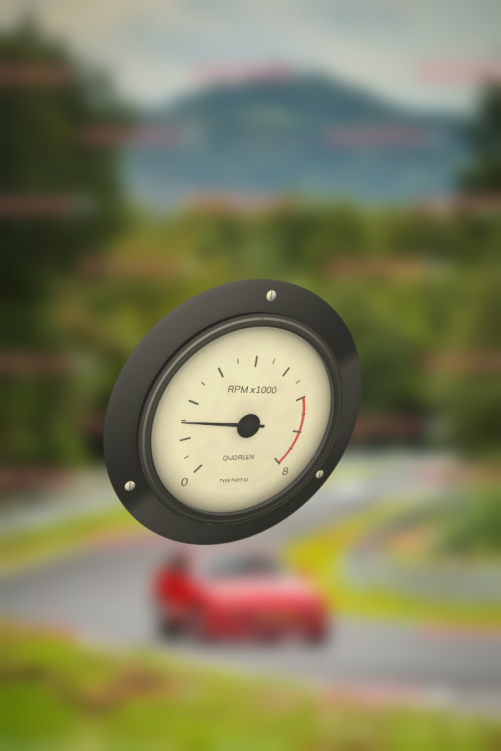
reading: 1500rpm
